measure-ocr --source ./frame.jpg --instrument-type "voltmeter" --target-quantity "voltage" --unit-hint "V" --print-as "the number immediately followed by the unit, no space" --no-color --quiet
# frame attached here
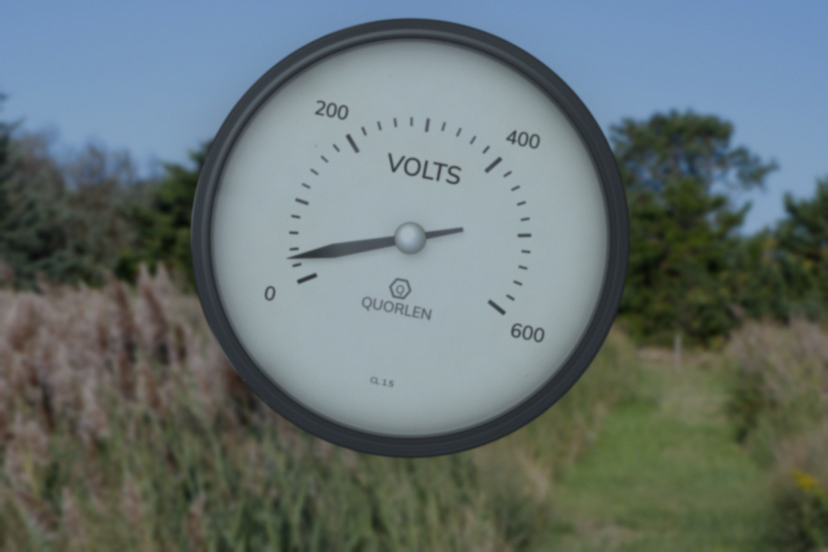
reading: 30V
